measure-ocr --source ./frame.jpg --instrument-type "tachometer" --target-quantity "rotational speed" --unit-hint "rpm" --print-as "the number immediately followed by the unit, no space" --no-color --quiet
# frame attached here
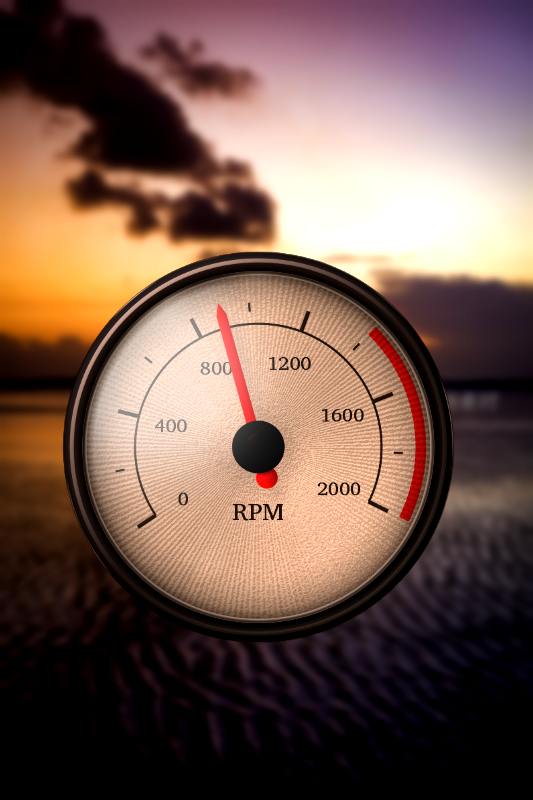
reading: 900rpm
